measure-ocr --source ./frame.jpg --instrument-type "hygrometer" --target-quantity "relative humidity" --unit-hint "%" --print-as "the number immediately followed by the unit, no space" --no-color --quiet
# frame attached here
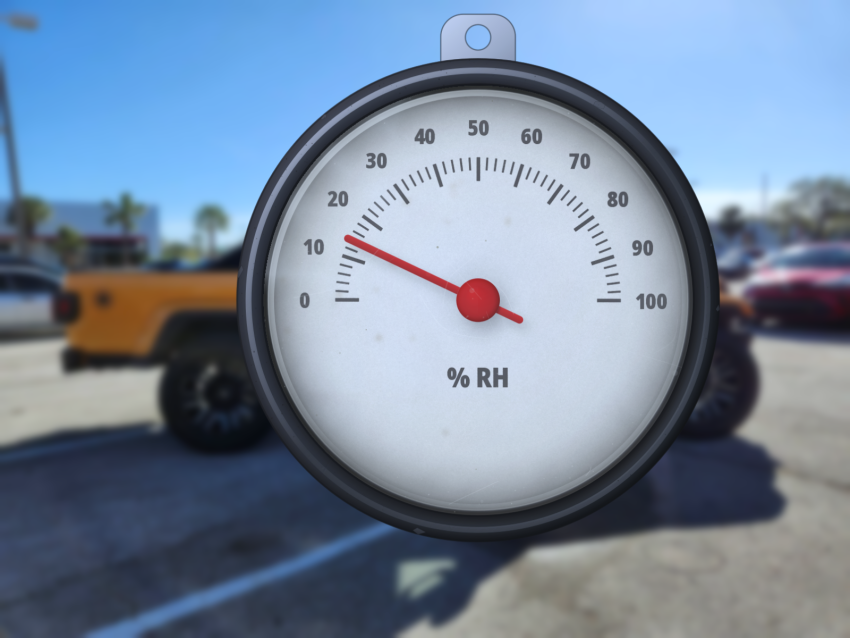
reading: 14%
